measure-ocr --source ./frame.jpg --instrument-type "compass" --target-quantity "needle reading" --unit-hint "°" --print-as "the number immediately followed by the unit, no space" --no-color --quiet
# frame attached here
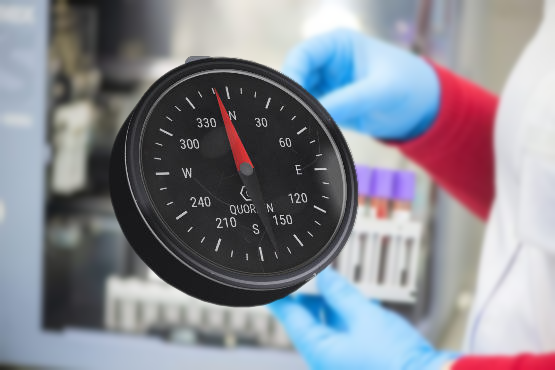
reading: 350°
